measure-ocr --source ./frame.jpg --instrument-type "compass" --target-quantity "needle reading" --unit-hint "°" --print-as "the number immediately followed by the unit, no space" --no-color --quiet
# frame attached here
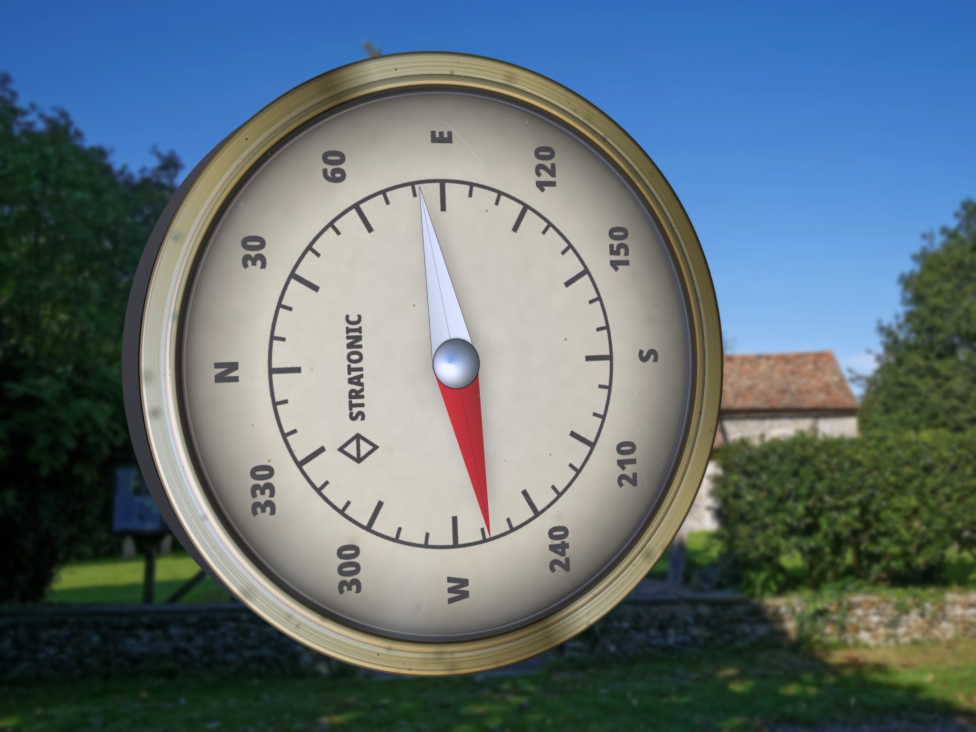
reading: 260°
